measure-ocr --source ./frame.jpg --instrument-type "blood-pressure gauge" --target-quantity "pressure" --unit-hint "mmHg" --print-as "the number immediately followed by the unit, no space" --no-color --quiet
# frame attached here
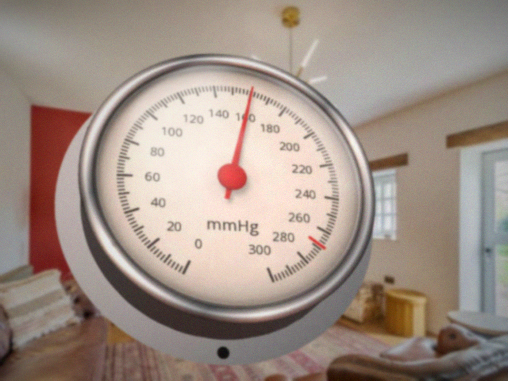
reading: 160mmHg
